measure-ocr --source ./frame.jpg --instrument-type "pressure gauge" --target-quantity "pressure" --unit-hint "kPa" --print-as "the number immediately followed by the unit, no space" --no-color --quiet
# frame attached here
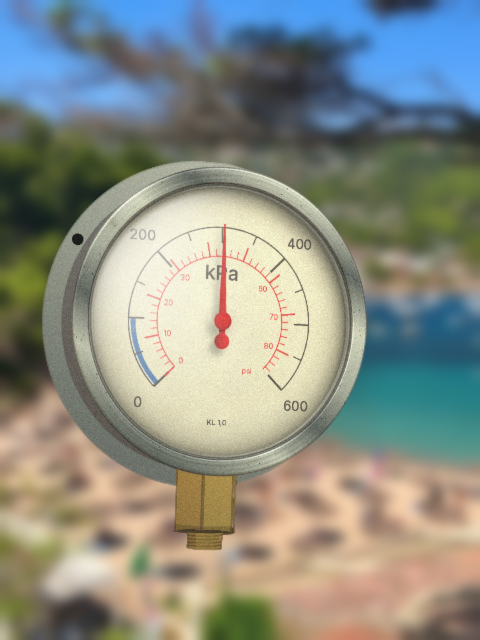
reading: 300kPa
